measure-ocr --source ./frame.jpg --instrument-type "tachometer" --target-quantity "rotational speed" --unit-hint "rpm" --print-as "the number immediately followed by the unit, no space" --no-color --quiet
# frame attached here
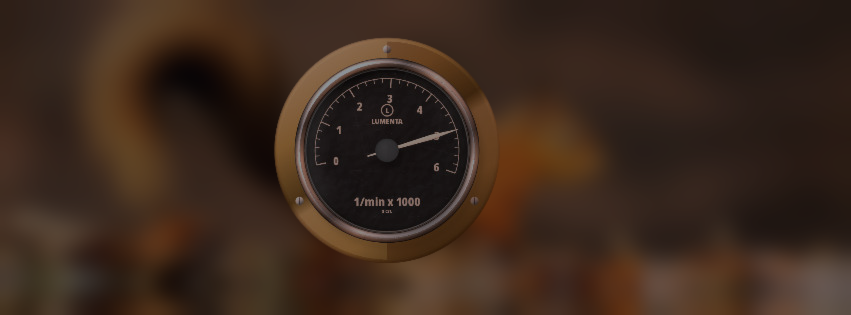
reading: 5000rpm
